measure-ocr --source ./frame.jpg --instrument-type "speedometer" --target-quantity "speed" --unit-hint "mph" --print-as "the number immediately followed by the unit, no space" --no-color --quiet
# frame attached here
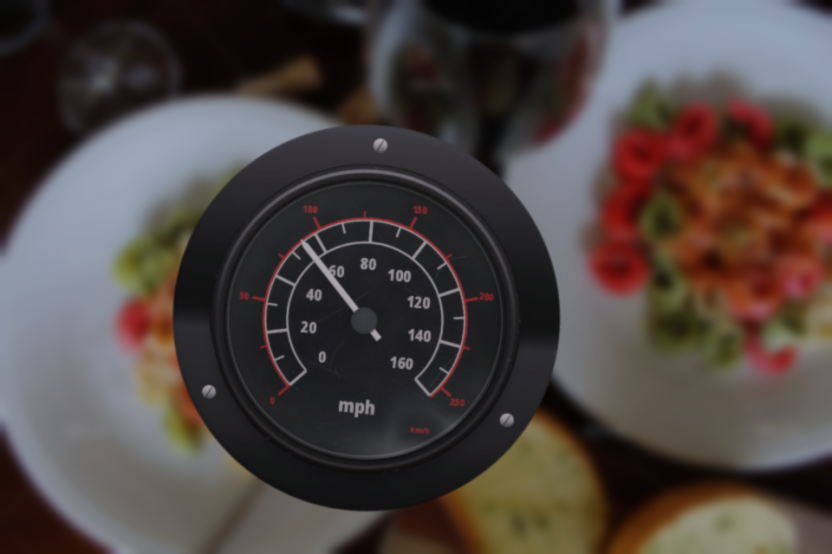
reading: 55mph
